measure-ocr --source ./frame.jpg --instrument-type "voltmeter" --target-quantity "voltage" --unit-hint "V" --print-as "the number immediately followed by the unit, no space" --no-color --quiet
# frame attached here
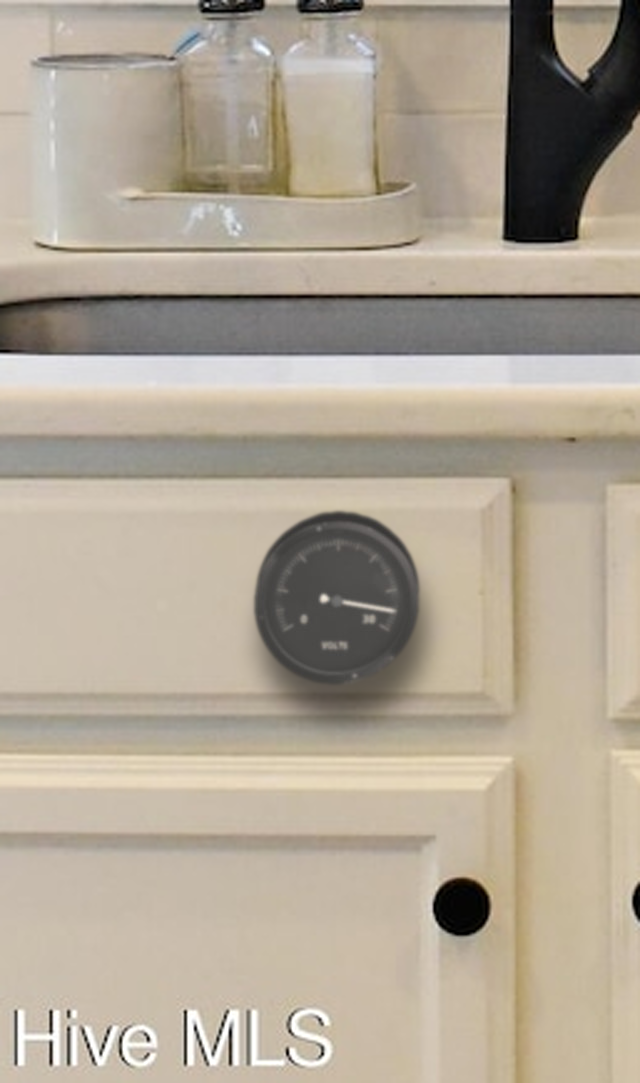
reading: 27.5V
